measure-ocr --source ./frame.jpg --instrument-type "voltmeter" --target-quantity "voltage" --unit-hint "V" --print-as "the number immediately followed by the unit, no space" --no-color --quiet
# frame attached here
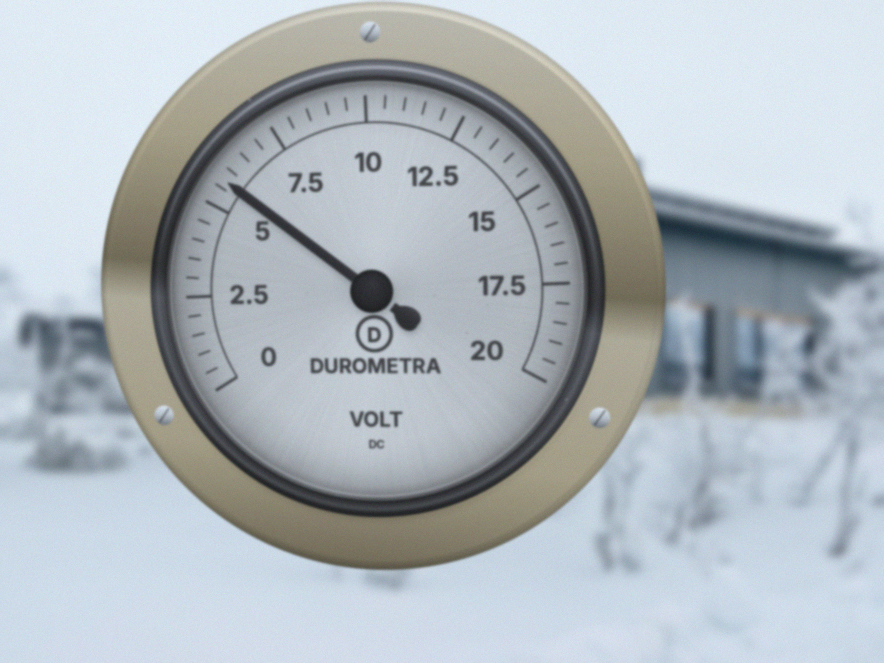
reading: 5.75V
